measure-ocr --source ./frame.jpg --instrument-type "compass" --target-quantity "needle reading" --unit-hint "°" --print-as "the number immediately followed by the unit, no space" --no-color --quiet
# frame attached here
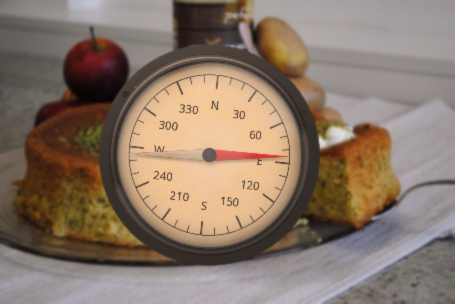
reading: 85°
